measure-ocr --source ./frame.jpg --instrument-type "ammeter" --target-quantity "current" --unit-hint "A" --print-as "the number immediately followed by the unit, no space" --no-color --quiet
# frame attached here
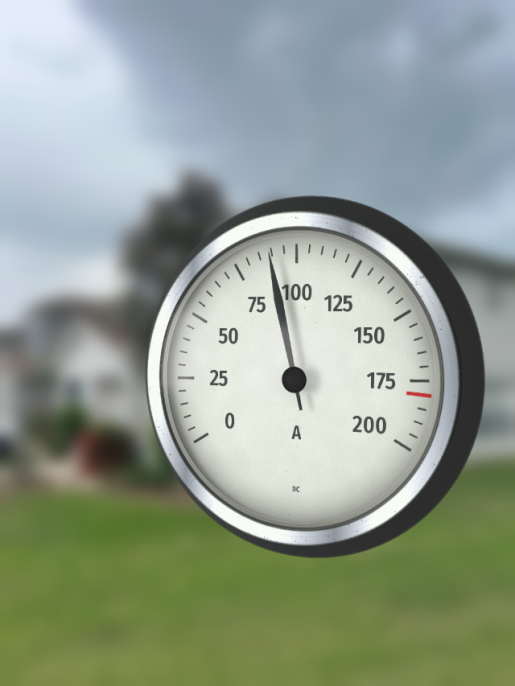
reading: 90A
